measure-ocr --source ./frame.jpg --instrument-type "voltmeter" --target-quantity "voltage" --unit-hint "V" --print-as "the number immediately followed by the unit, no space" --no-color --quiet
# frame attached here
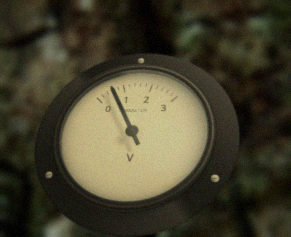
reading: 0.6V
